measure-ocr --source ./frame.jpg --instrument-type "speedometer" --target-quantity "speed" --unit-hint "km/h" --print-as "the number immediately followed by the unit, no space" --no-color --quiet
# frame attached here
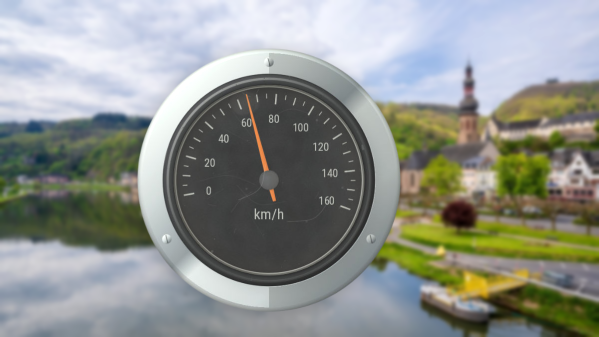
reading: 65km/h
